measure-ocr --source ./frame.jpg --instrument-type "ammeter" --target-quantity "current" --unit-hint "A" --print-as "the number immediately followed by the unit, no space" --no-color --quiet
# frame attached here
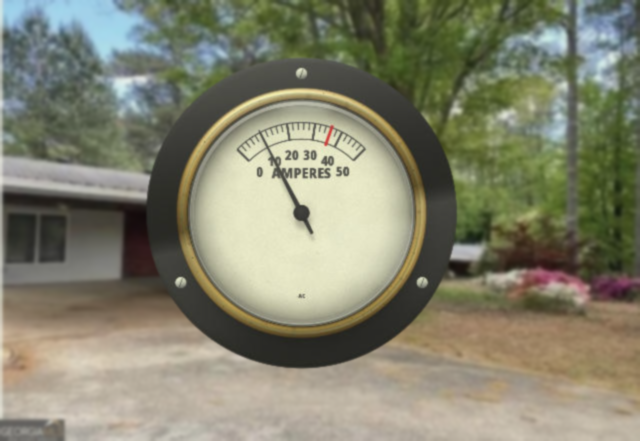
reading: 10A
